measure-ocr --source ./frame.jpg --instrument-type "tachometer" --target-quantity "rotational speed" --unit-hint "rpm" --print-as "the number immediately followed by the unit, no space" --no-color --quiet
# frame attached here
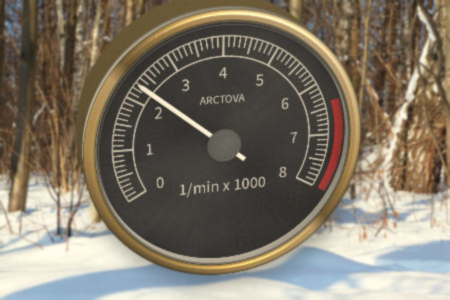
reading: 2300rpm
